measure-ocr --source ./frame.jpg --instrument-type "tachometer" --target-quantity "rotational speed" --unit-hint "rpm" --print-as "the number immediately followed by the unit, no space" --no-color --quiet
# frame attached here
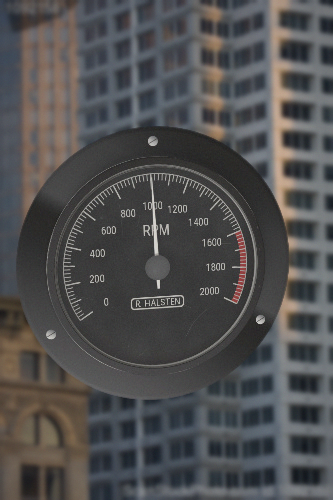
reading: 1000rpm
